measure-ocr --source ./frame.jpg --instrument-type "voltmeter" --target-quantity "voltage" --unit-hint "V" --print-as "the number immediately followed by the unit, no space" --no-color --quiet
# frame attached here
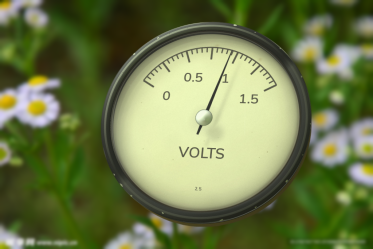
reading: 0.95V
